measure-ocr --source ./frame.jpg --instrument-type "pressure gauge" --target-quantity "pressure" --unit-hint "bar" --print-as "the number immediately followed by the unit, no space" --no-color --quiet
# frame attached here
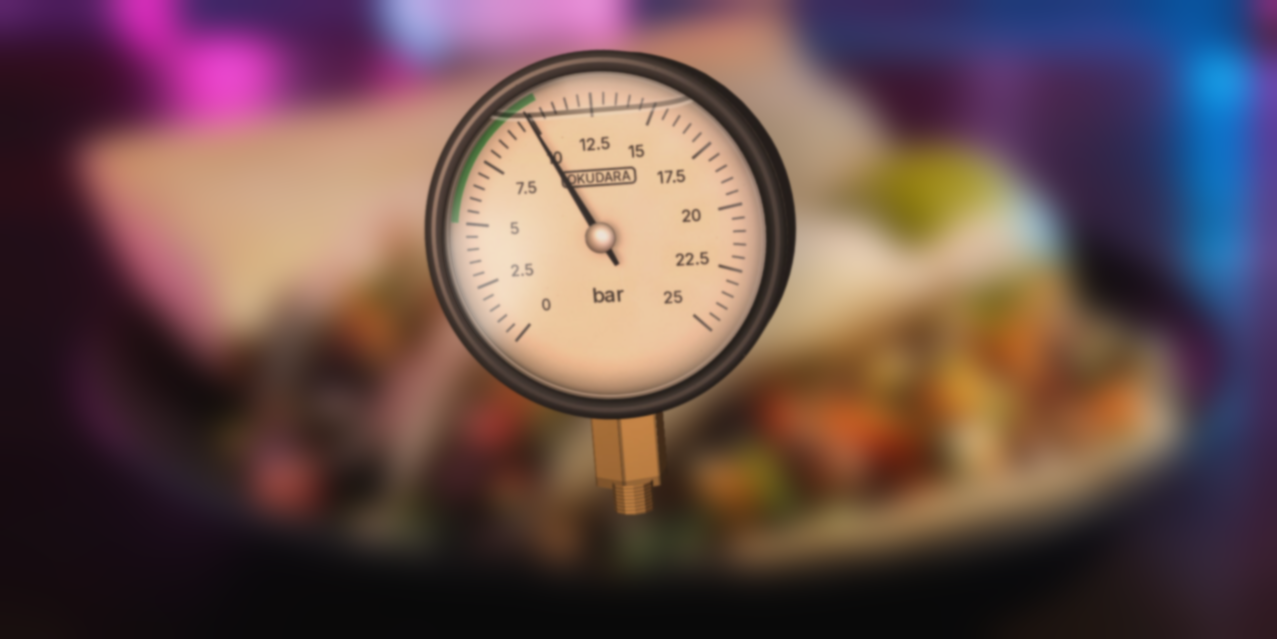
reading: 10bar
